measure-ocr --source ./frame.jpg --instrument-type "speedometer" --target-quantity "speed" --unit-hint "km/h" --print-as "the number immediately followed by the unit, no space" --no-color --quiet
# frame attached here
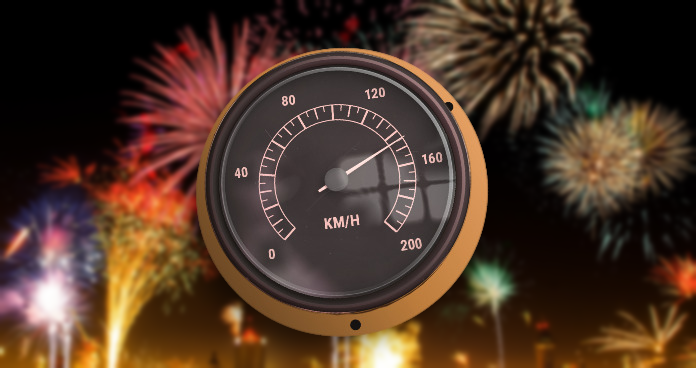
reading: 145km/h
